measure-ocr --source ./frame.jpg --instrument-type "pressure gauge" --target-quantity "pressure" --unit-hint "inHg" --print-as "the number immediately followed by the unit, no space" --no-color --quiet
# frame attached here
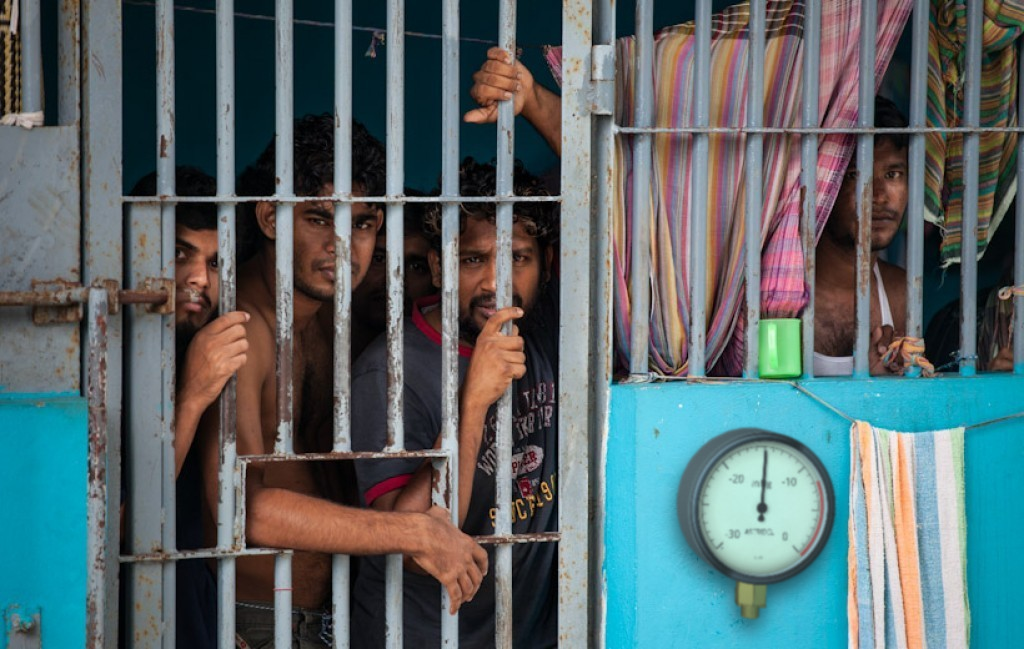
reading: -15inHg
